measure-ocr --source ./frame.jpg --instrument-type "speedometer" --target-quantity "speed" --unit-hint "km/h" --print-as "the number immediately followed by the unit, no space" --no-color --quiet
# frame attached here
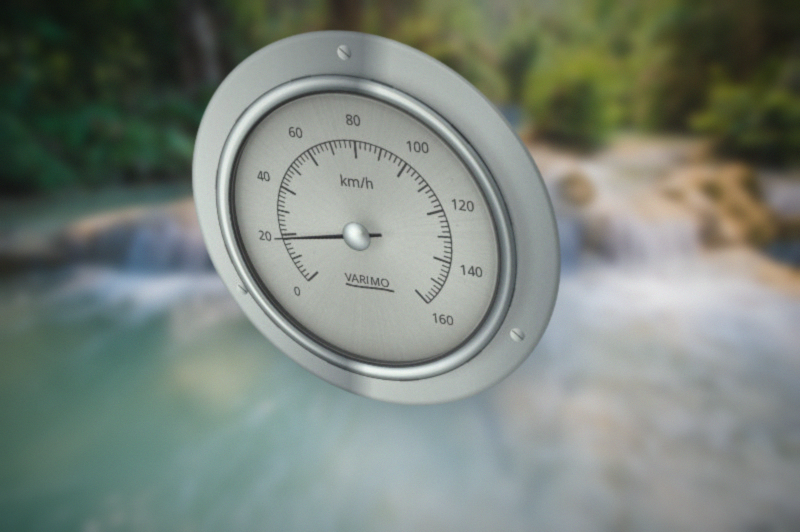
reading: 20km/h
